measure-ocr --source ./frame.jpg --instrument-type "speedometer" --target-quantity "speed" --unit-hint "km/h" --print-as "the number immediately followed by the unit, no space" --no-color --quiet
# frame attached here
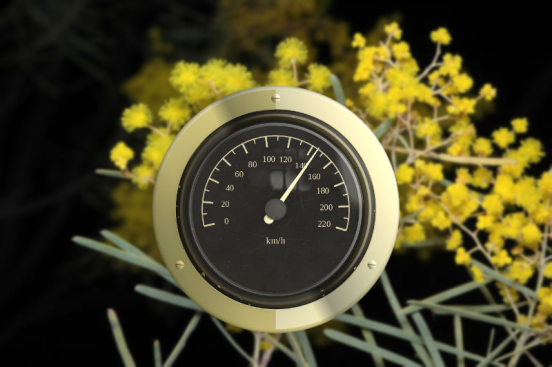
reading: 145km/h
